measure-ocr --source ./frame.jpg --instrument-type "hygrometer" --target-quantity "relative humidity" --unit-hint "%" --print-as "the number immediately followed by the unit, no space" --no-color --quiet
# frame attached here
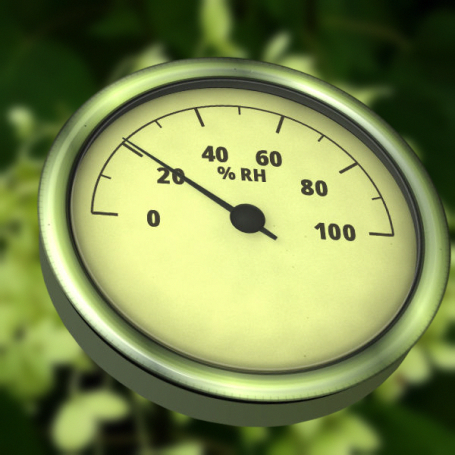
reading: 20%
